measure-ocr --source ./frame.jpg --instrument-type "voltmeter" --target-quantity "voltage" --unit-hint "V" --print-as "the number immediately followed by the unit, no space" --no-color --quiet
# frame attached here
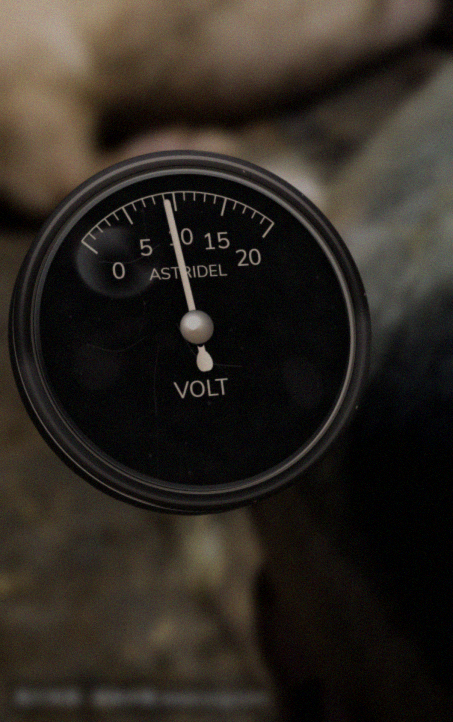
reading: 9V
